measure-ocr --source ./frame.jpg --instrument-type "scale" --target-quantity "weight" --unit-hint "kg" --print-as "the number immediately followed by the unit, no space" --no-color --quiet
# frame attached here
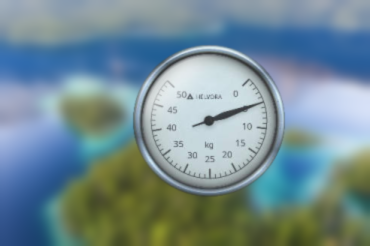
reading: 5kg
